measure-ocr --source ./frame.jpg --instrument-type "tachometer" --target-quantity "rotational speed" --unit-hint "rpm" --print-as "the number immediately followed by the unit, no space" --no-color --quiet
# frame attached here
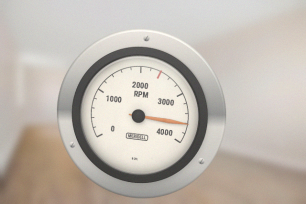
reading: 3600rpm
